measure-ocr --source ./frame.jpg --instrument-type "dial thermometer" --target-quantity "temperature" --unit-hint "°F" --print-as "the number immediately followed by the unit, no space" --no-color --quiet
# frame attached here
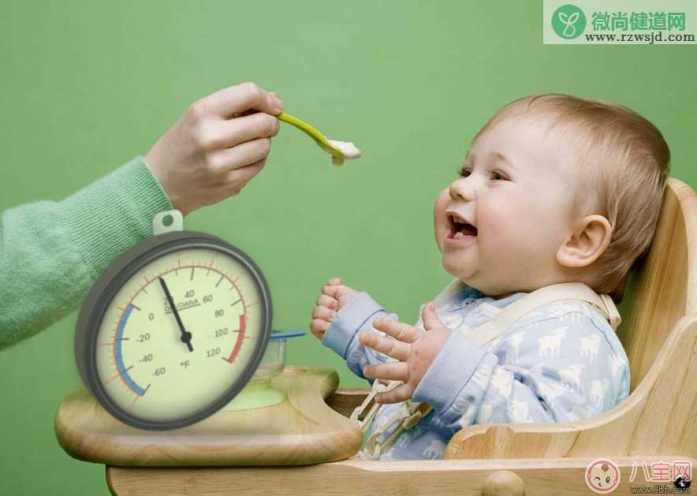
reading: 20°F
